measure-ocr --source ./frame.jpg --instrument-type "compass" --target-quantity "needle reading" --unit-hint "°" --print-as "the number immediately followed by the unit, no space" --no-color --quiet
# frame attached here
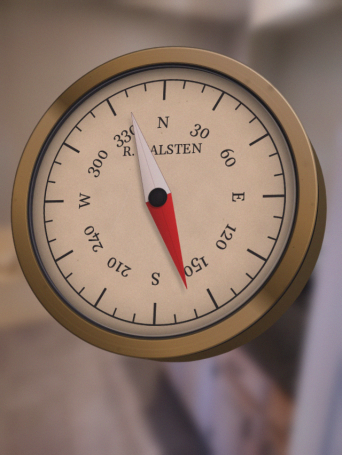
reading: 160°
